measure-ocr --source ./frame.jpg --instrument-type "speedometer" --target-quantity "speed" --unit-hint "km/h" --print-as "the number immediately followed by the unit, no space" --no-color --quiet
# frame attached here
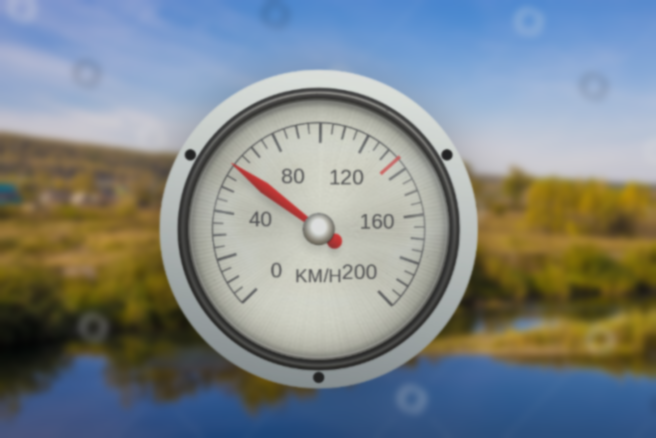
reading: 60km/h
